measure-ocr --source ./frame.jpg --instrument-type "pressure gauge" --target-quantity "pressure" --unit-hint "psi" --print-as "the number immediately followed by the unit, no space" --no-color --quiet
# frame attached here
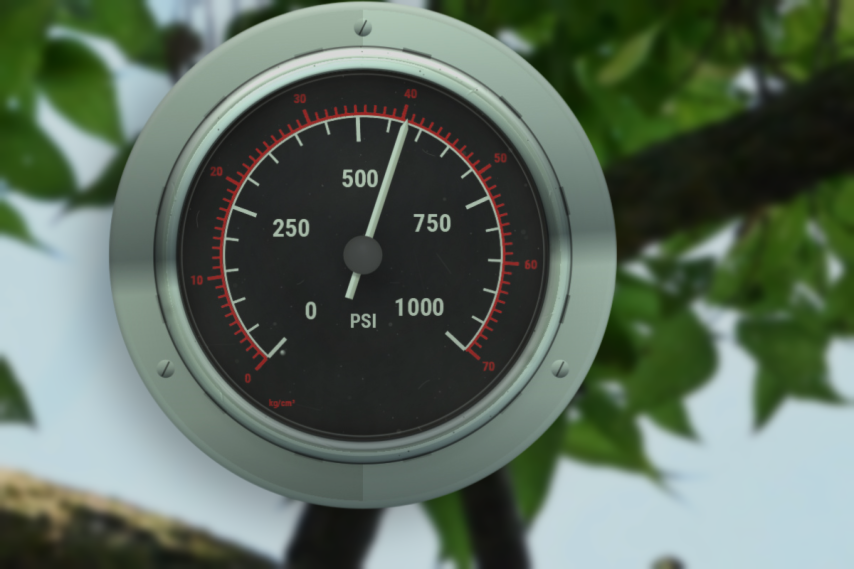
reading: 575psi
